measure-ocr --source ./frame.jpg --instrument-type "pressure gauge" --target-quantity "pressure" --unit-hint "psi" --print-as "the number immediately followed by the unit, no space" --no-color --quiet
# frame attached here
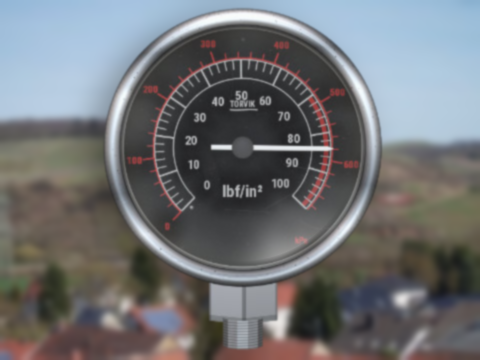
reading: 84psi
